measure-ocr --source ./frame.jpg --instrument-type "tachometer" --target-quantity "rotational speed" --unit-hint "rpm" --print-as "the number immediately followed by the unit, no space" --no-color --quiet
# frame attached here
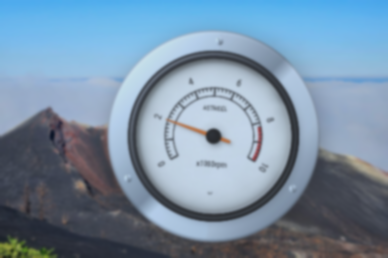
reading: 2000rpm
